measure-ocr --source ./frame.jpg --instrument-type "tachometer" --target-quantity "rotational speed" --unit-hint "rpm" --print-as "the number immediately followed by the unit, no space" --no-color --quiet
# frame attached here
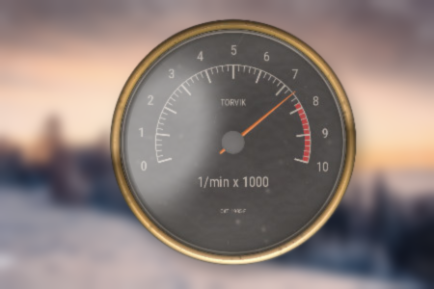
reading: 7400rpm
